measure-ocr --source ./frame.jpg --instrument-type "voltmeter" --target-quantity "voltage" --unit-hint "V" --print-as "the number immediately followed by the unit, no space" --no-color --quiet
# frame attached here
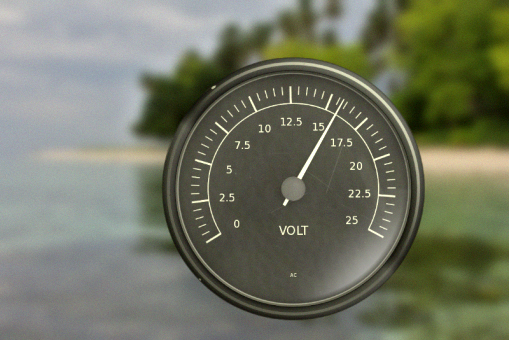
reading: 15.75V
